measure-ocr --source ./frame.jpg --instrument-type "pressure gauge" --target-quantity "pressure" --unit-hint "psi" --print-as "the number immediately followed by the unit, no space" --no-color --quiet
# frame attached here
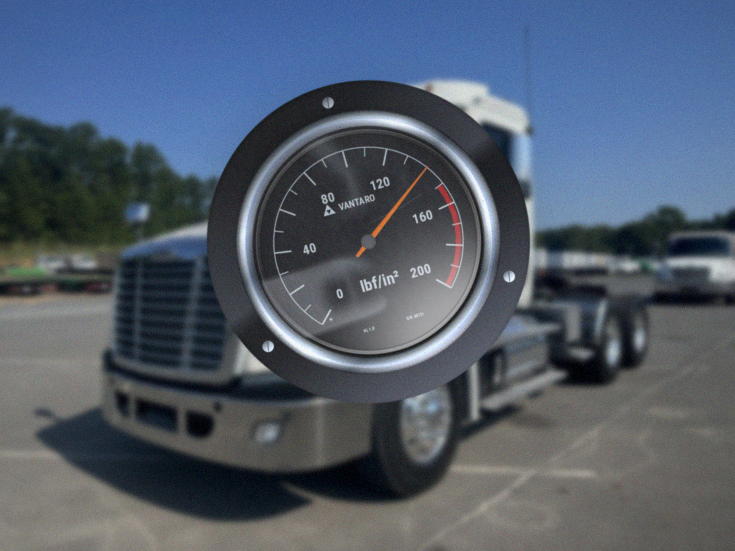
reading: 140psi
